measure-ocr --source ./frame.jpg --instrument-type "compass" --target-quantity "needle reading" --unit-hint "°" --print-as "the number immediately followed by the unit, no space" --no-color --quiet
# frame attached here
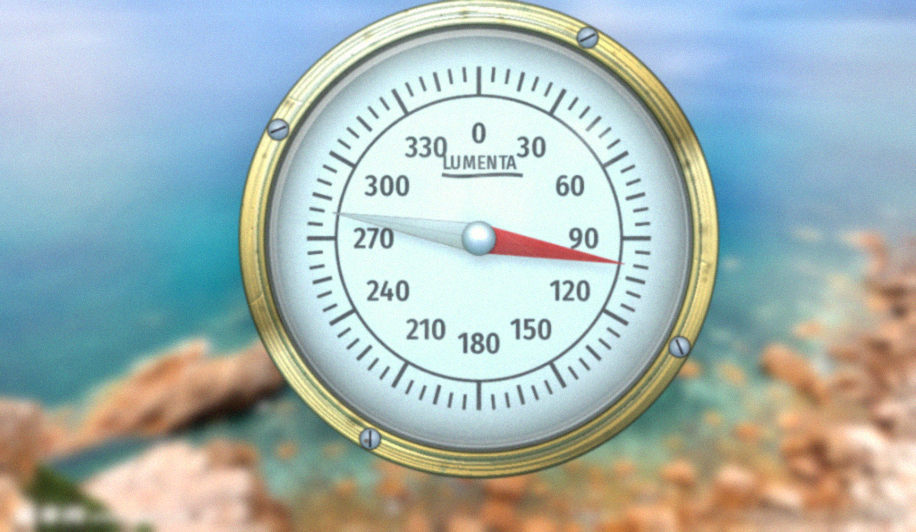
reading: 100°
